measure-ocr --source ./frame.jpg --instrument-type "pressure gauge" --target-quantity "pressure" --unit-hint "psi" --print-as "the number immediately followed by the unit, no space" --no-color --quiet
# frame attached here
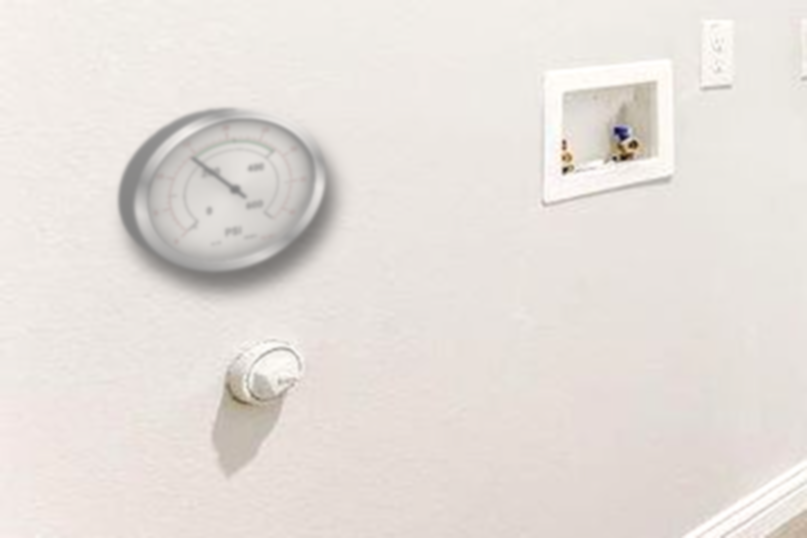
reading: 200psi
